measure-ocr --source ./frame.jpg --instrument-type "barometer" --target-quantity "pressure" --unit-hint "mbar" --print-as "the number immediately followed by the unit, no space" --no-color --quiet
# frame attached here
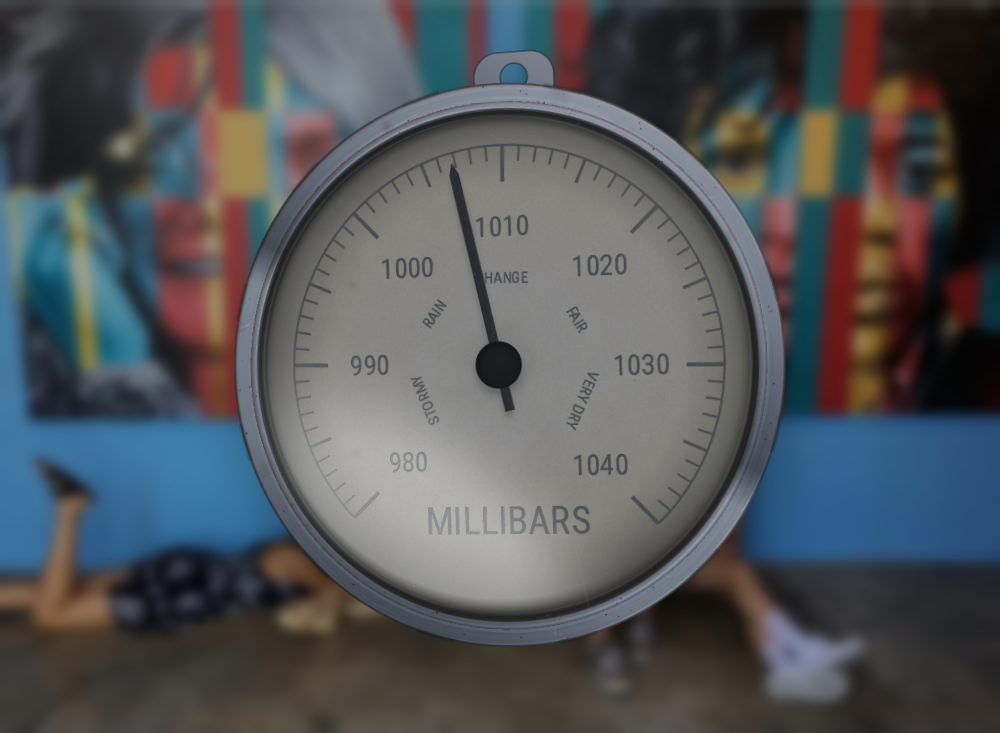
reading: 1007mbar
